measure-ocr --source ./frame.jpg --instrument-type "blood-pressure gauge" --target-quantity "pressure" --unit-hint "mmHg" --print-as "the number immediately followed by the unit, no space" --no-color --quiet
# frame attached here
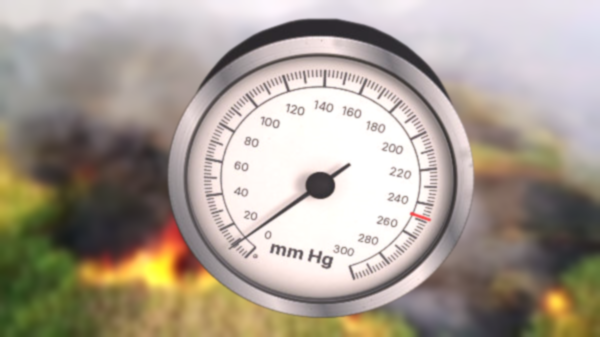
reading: 10mmHg
